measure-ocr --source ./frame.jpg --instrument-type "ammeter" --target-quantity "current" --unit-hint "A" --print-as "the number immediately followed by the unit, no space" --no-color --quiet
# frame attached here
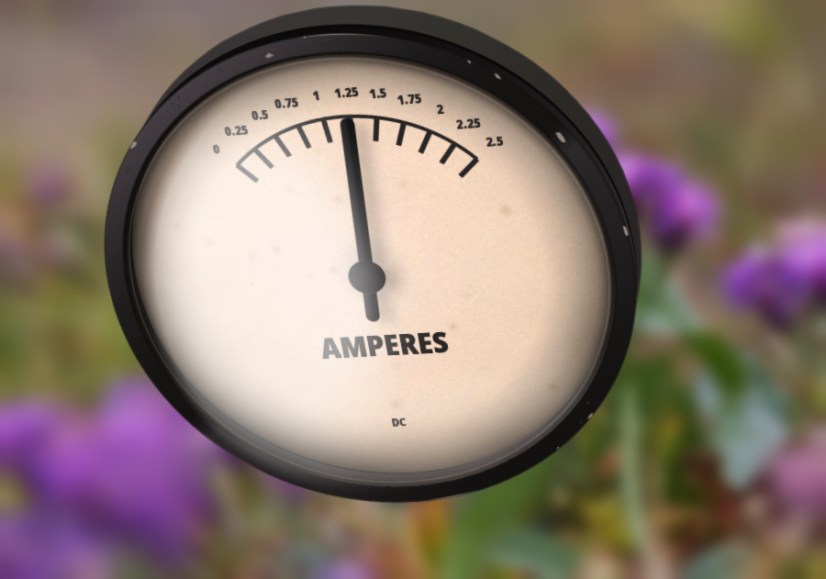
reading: 1.25A
